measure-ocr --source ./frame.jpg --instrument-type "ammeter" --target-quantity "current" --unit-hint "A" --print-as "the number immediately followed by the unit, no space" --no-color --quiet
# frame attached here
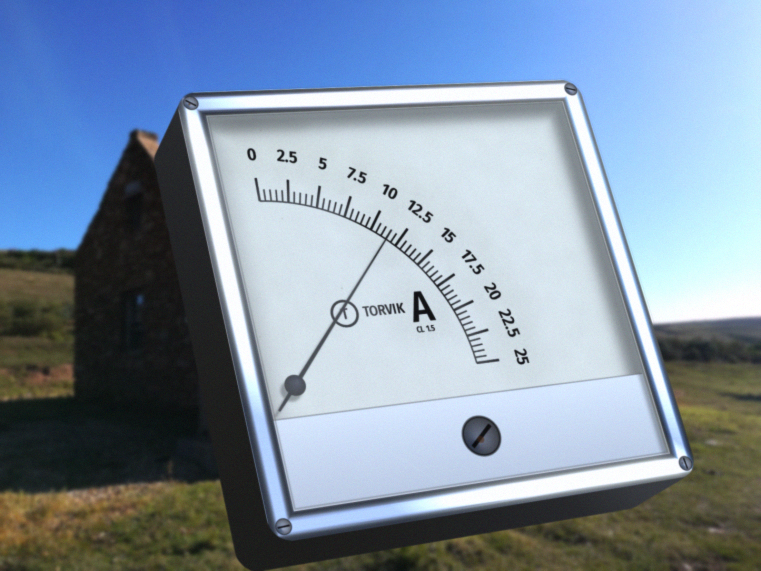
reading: 11.5A
